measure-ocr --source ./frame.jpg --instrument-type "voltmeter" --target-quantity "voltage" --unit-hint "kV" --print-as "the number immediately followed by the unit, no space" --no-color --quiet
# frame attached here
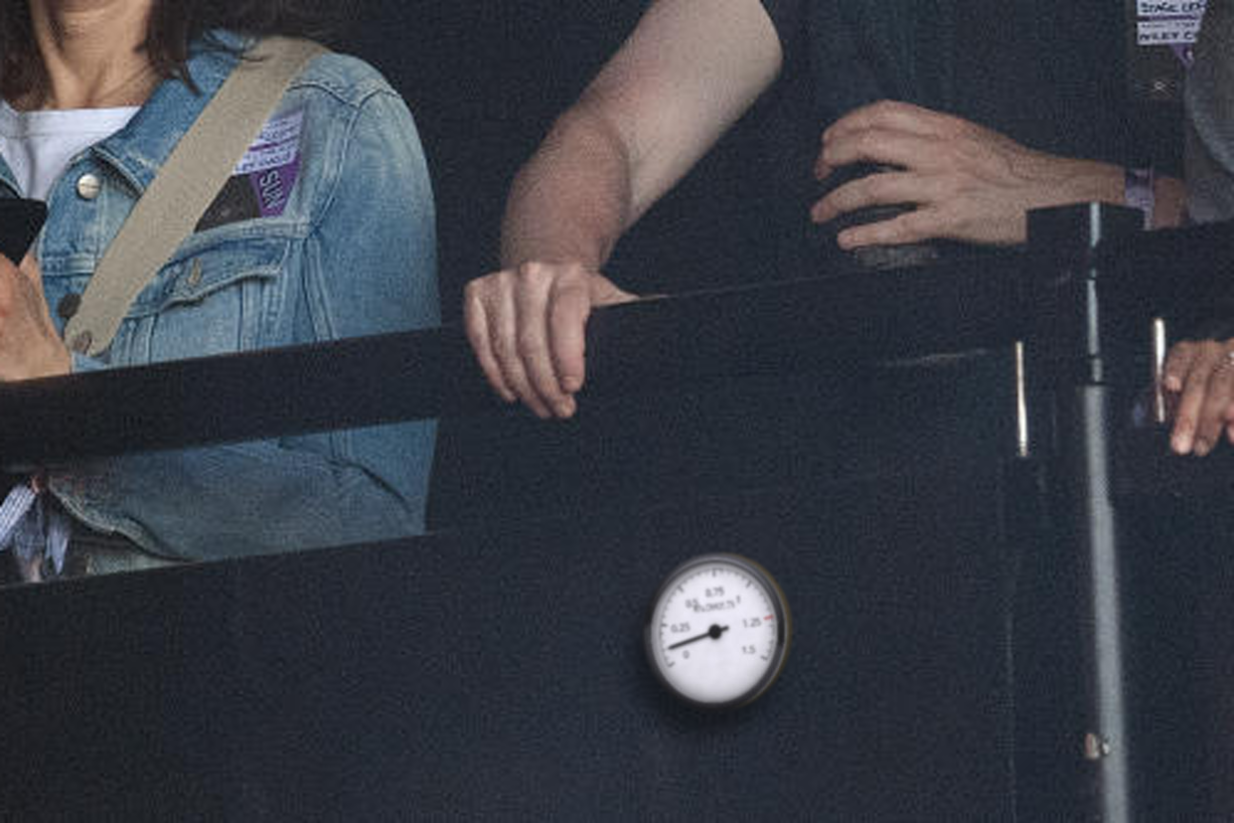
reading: 0.1kV
